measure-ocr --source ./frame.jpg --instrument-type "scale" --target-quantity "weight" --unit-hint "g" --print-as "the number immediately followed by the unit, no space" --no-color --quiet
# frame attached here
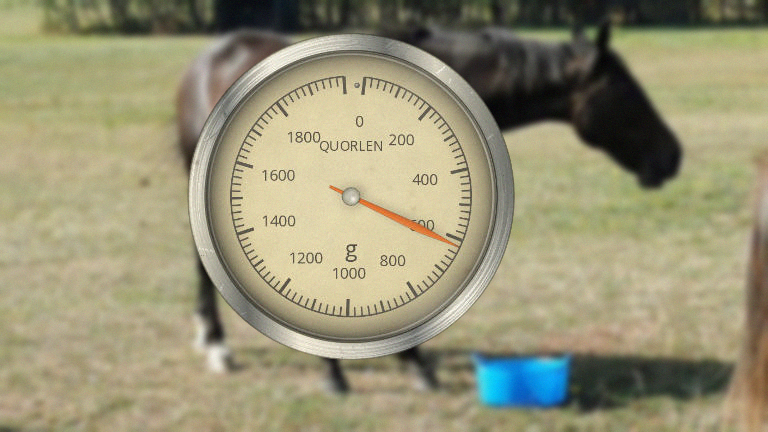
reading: 620g
